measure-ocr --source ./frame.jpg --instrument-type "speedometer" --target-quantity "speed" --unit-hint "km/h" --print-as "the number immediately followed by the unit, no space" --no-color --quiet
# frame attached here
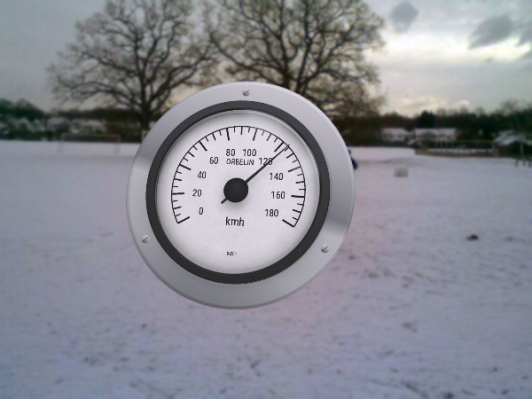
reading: 125km/h
